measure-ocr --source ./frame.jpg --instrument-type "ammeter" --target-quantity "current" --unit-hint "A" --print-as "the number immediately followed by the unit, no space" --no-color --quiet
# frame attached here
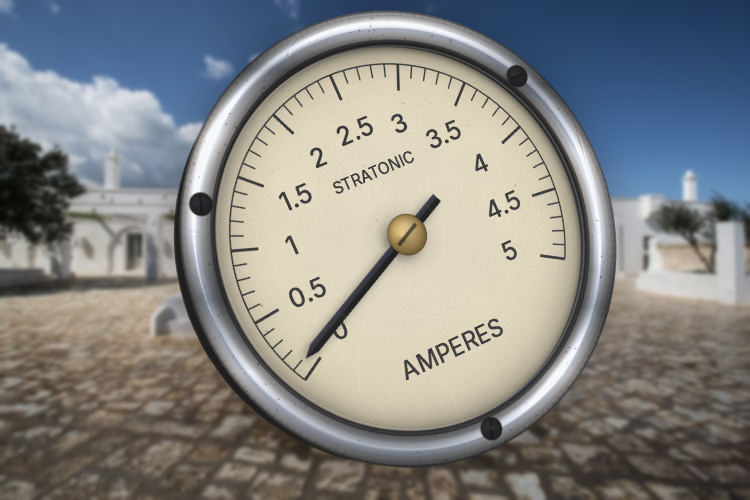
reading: 0.1A
